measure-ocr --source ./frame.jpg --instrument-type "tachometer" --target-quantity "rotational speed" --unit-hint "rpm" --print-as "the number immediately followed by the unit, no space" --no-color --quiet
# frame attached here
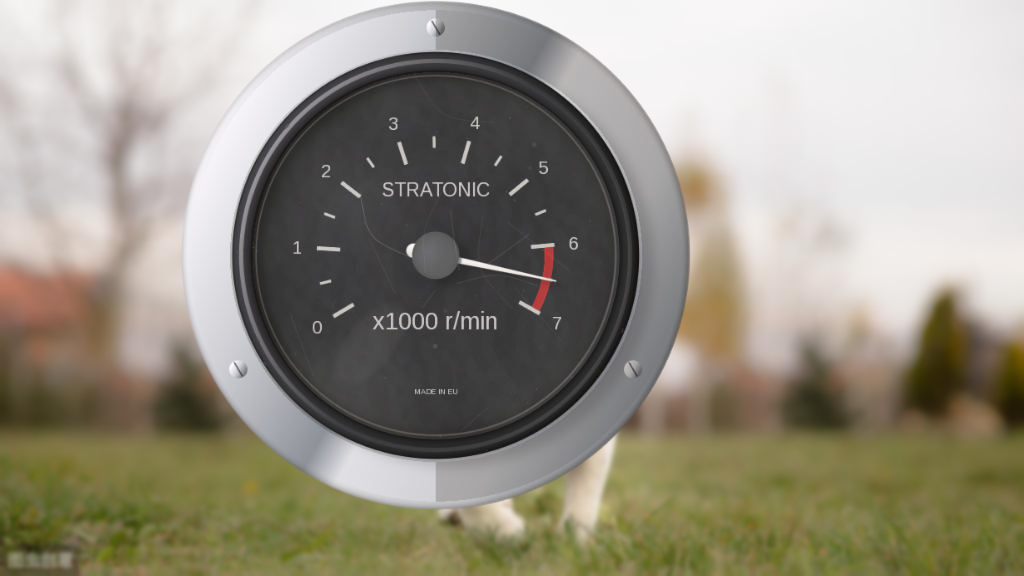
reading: 6500rpm
